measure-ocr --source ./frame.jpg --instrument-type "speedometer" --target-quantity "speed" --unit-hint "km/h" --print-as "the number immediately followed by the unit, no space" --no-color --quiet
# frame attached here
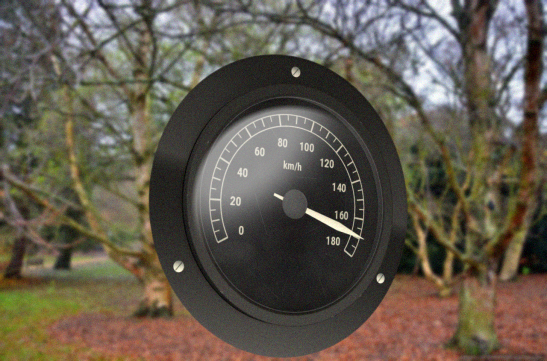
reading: 170km/h
